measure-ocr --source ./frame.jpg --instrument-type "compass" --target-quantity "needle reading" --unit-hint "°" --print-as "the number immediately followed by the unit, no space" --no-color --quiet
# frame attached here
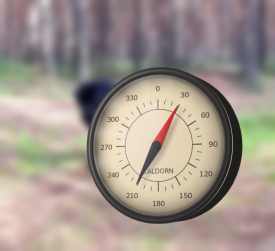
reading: 30°
